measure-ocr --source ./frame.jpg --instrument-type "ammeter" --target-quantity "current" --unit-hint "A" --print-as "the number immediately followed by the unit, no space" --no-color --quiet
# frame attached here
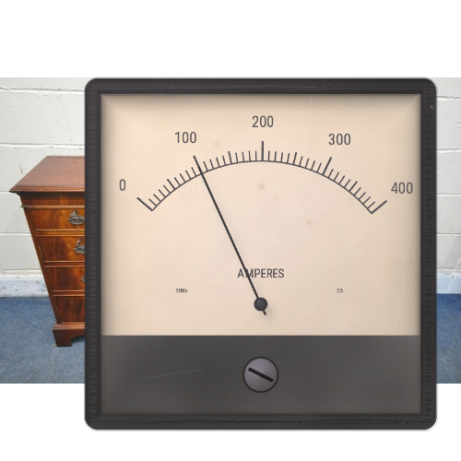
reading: 100A
